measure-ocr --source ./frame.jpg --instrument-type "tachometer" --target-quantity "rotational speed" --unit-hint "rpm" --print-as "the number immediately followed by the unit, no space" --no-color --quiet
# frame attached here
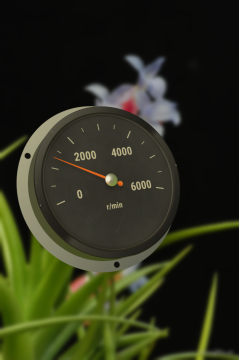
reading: 1250rpm
